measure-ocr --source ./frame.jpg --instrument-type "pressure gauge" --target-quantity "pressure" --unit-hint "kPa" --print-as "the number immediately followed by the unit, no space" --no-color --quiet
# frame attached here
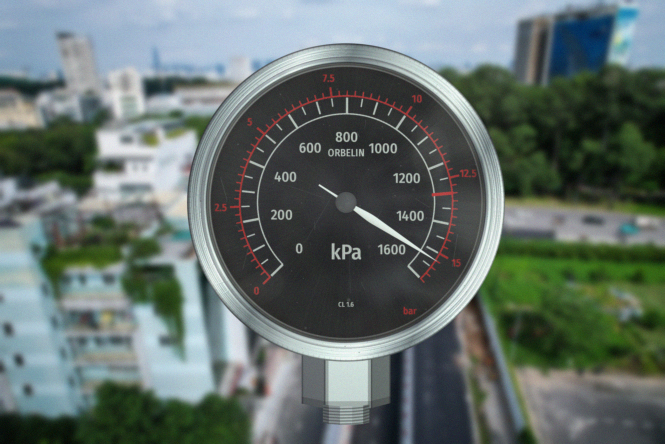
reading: 1525kPa
